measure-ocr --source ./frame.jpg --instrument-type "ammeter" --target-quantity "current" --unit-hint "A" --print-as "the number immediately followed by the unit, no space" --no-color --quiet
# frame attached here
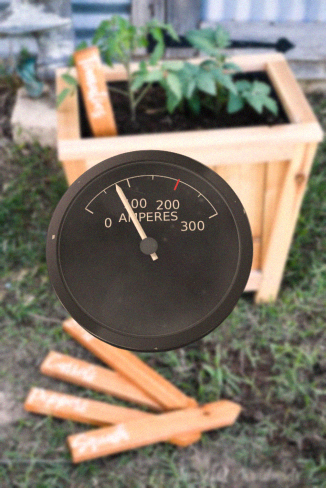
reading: 75A
